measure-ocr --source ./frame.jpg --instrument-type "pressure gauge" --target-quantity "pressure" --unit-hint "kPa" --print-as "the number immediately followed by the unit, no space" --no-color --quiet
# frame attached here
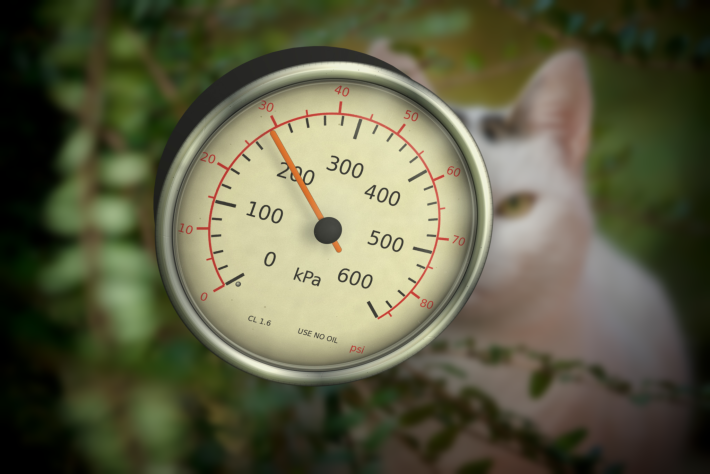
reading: 200kPa
